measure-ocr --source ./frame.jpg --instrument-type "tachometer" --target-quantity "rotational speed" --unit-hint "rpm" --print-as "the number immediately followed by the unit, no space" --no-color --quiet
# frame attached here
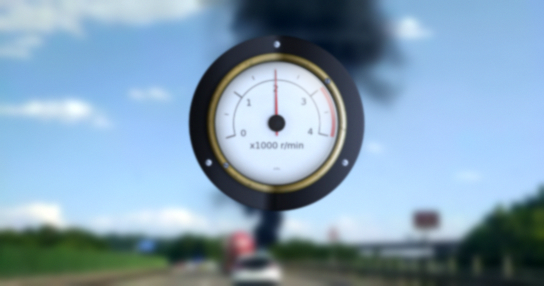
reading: 2000rpm
